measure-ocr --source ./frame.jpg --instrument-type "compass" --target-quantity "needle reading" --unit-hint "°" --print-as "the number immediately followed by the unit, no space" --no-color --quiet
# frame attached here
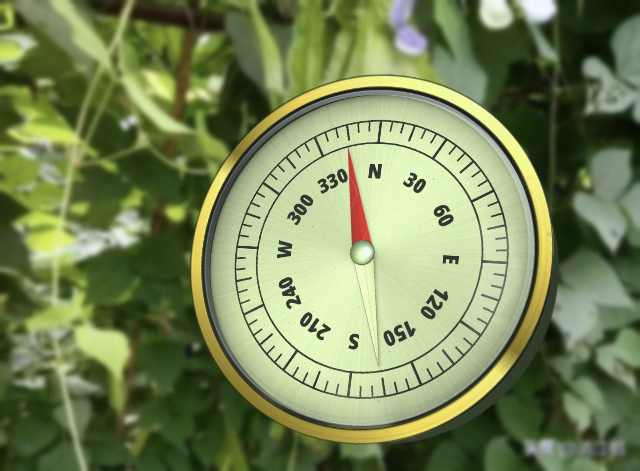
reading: 345°
